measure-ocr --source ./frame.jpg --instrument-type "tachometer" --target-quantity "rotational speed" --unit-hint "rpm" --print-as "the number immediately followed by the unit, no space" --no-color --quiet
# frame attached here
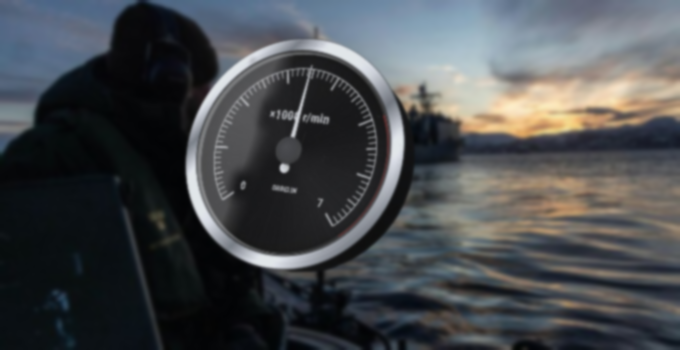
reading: 3500rpm
